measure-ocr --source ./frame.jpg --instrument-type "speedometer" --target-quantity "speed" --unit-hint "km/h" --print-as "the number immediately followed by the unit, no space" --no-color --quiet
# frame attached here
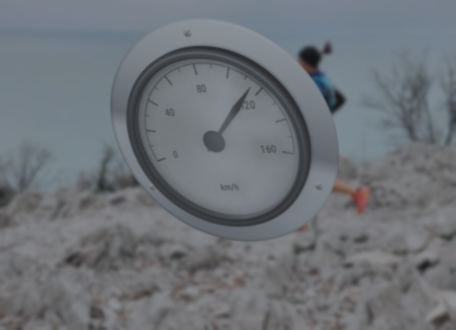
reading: 115km/h
